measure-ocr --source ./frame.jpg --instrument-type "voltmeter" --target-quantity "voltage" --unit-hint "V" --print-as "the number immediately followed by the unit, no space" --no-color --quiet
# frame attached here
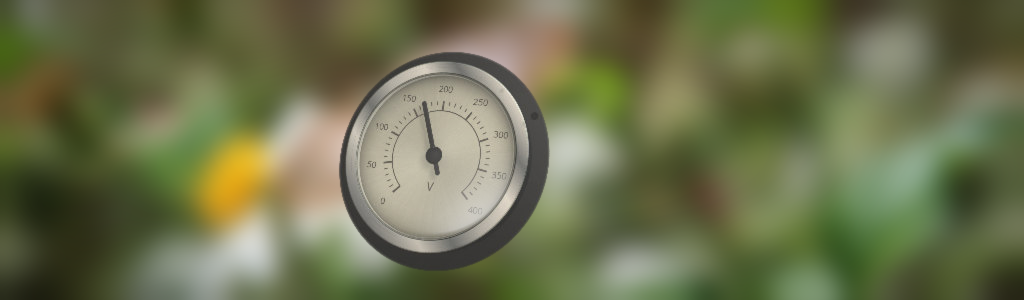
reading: 170V
